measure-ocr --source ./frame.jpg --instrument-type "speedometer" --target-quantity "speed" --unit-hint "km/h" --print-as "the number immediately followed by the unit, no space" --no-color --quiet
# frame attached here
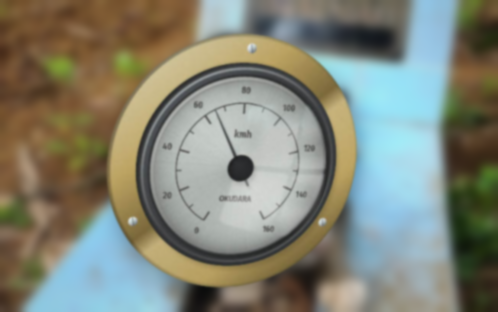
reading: 65km/h
